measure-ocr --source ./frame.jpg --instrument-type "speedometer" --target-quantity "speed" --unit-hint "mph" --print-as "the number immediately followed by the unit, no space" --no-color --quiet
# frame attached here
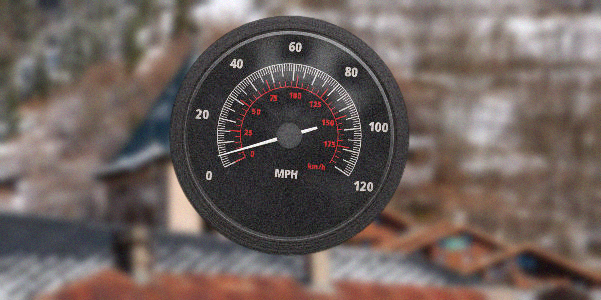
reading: 5mph
